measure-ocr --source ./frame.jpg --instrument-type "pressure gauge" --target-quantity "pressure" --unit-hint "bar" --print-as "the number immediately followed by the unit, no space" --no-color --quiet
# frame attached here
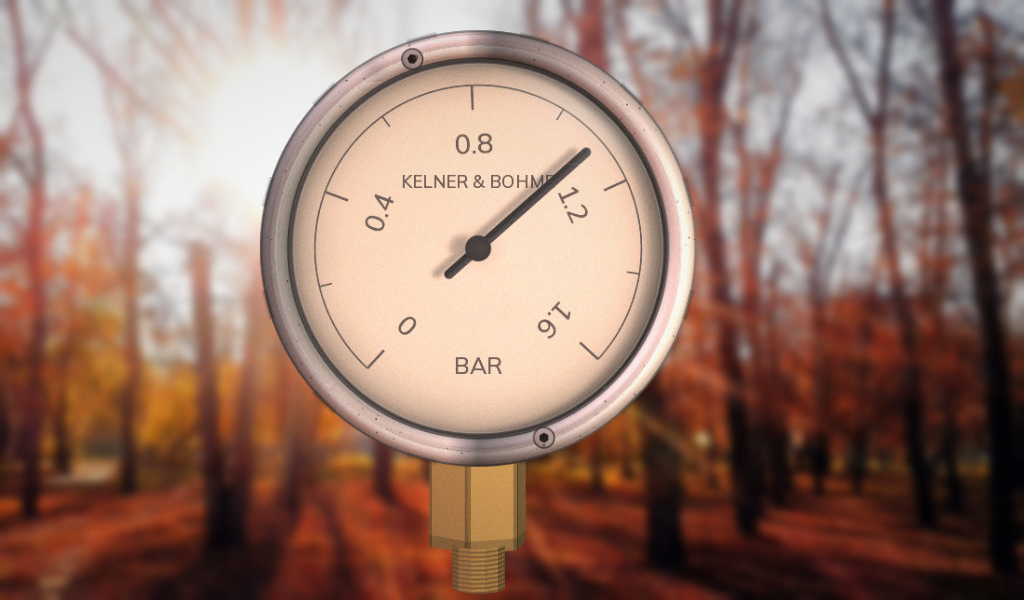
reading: 1.1bar
